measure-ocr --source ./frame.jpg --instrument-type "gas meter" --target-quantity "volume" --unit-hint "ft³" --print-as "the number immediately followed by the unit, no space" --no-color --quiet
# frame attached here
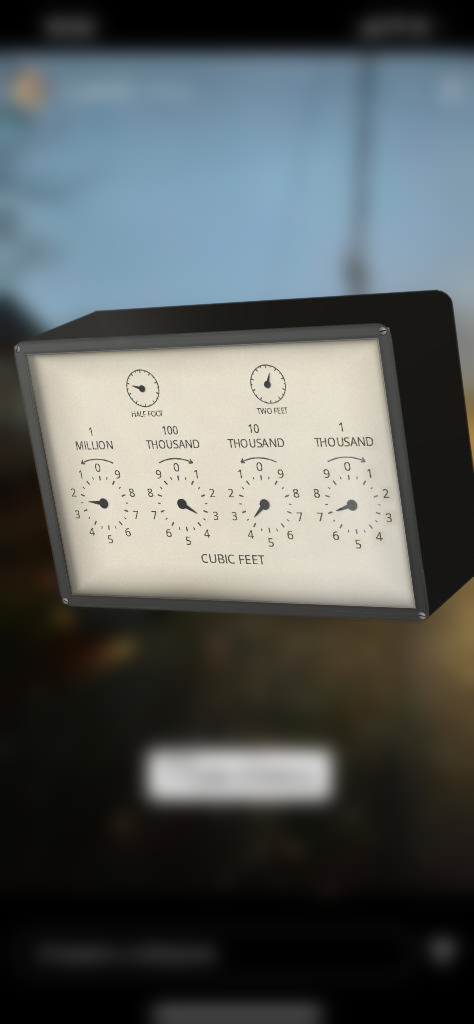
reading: 233700ft³
